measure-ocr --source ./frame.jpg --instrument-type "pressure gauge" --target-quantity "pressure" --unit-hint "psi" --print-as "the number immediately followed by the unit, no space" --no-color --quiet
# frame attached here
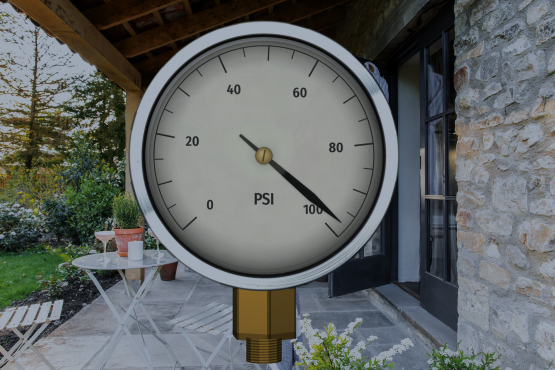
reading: 97.5psi
